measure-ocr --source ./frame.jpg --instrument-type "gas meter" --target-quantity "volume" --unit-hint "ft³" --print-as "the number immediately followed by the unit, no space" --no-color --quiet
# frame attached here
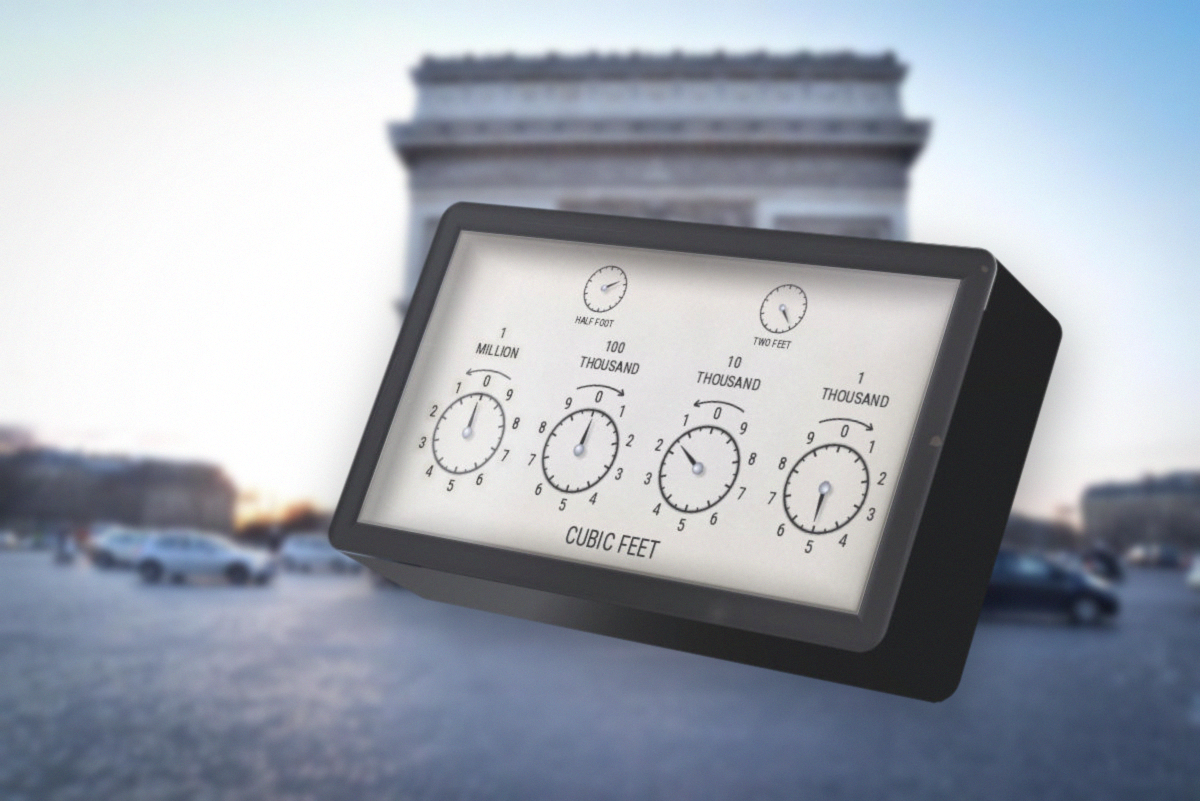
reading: 1500ft³
